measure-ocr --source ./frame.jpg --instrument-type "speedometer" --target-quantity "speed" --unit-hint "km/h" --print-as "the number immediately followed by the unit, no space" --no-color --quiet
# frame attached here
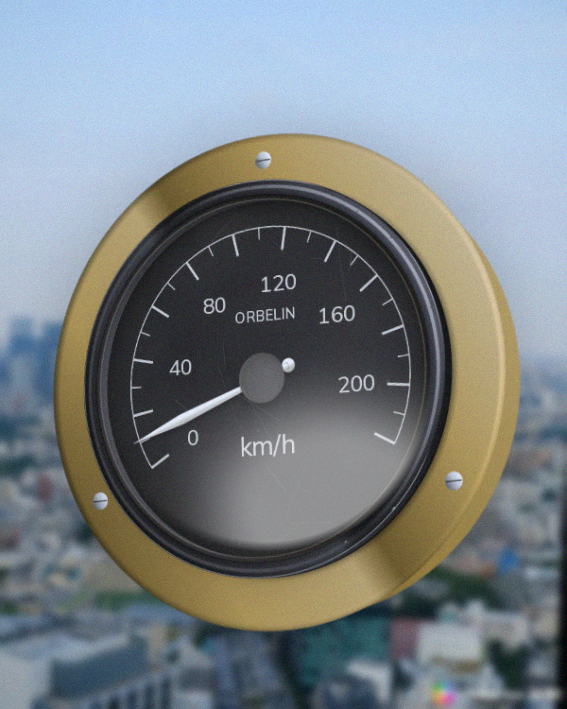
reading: 10km/h
